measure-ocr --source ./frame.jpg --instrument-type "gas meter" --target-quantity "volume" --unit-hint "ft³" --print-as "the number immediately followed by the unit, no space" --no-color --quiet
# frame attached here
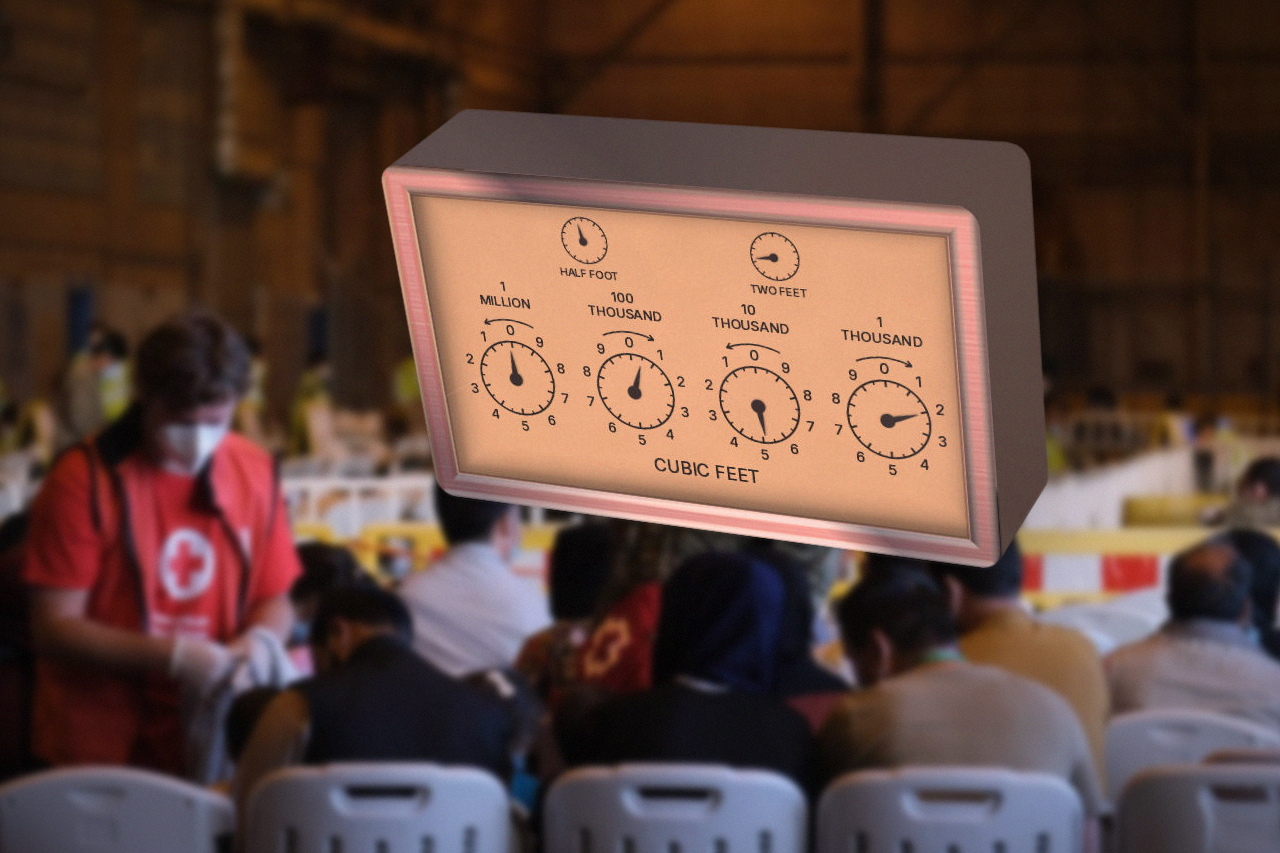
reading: 5200ft³
